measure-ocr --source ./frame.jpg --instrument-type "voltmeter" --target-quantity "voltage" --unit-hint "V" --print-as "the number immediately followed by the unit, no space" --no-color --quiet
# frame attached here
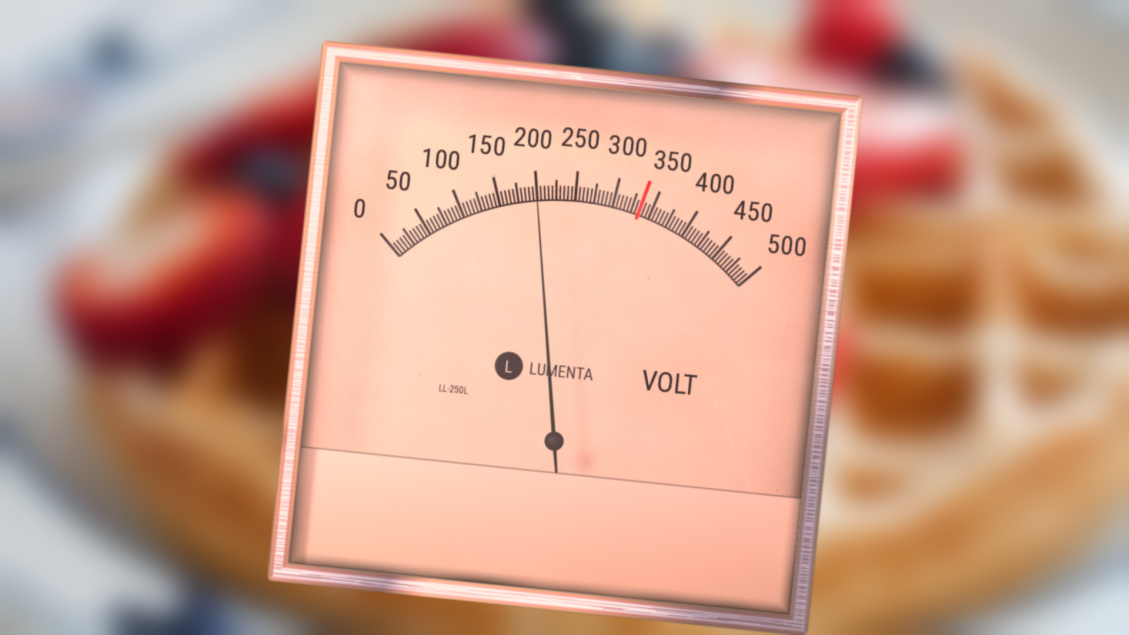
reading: 200V
